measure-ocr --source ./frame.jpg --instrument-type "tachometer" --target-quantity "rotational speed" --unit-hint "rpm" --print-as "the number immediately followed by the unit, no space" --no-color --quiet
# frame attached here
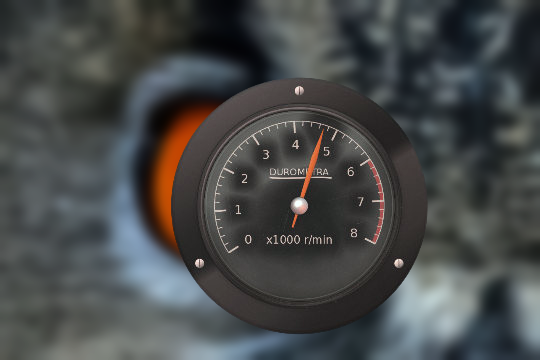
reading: 4700rpm
